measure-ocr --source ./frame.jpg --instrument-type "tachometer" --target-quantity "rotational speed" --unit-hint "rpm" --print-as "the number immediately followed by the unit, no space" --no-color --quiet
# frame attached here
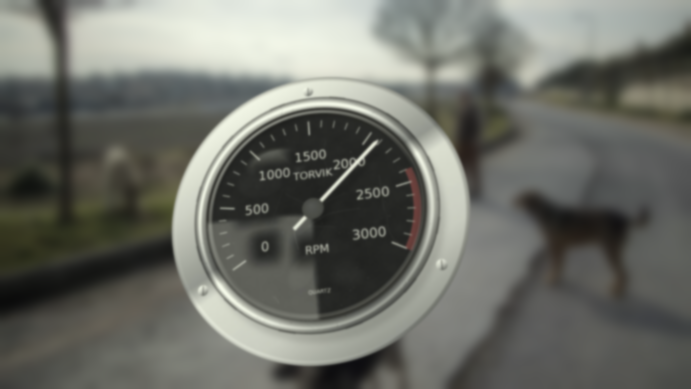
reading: 2100rpm
